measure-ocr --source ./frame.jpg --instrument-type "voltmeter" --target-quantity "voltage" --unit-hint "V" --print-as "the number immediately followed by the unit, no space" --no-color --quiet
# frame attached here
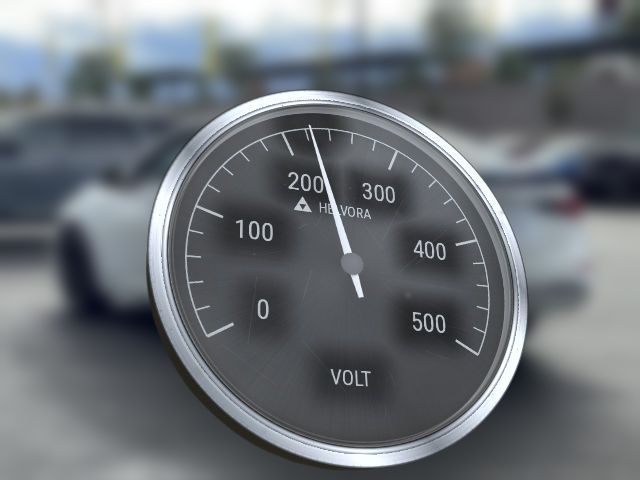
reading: 220V
